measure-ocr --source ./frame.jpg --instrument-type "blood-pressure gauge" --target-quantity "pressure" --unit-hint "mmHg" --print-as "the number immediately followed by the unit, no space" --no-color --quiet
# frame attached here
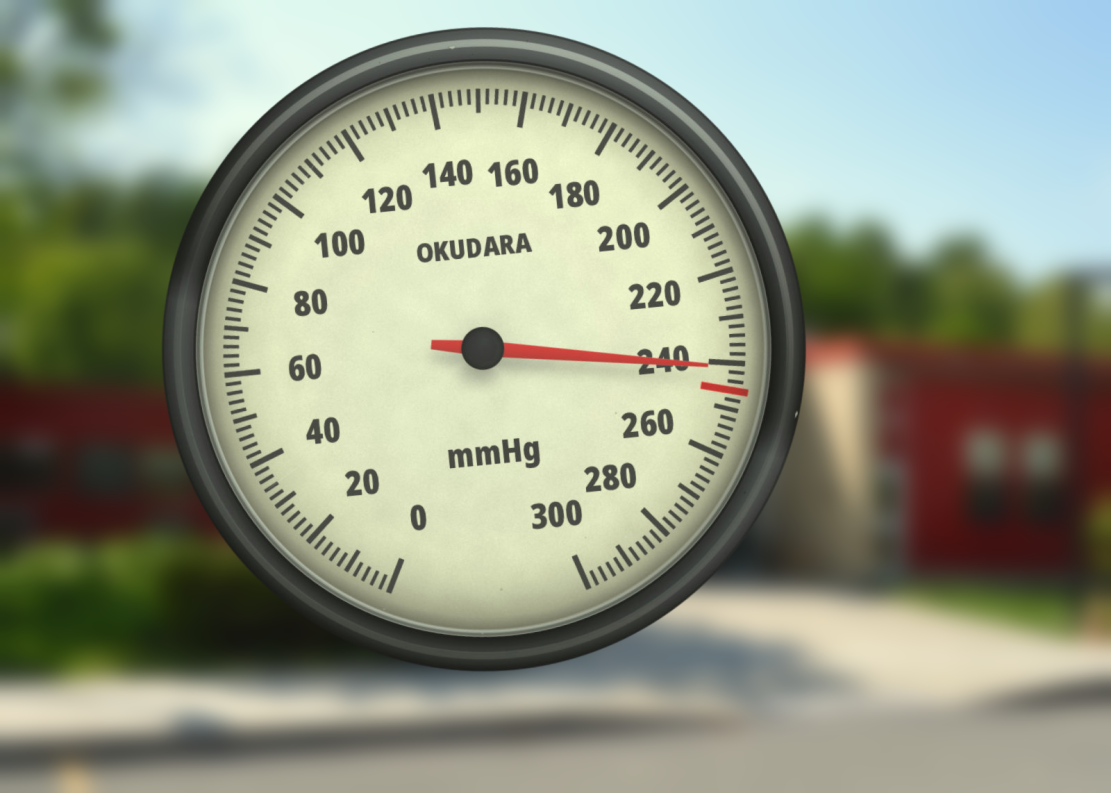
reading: 241mmHg
